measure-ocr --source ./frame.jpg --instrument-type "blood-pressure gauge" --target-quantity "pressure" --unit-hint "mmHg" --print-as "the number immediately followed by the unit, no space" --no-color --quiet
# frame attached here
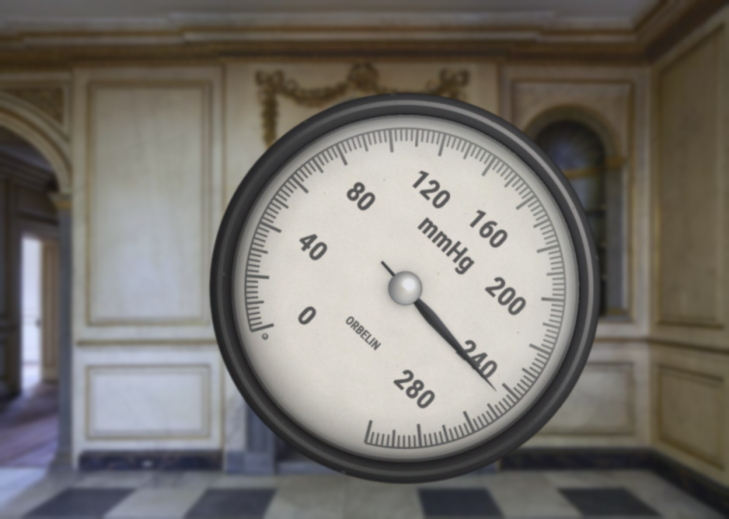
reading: 244mmHg
